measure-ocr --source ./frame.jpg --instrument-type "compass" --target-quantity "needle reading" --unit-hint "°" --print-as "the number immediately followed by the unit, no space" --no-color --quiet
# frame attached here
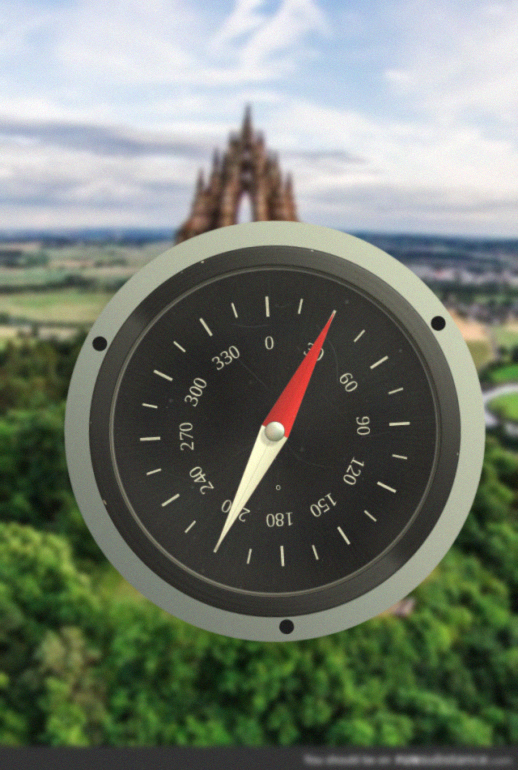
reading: 30°
